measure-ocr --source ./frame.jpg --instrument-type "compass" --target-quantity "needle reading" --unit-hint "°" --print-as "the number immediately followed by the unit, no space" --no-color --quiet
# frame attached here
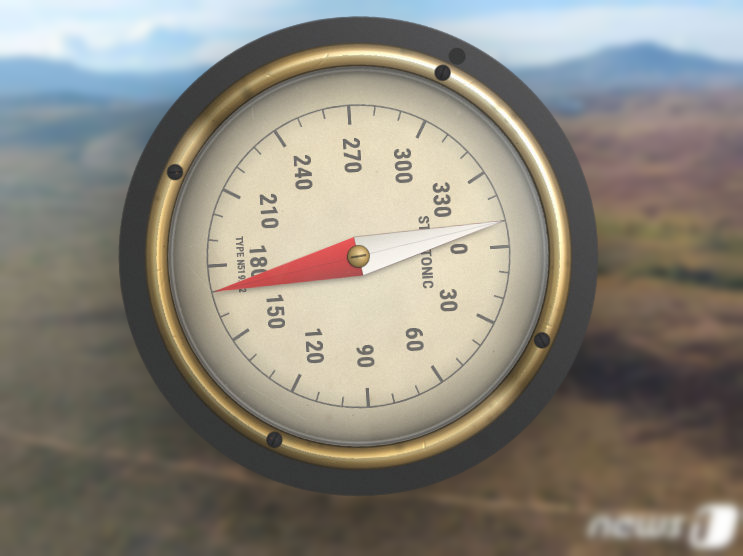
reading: 170°
